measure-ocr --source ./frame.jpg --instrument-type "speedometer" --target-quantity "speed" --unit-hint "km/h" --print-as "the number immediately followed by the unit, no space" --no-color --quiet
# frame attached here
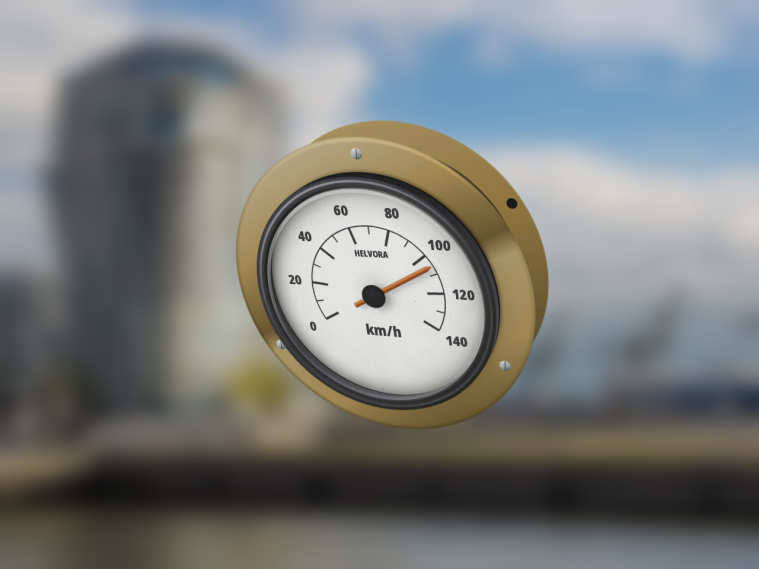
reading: 105km/h
